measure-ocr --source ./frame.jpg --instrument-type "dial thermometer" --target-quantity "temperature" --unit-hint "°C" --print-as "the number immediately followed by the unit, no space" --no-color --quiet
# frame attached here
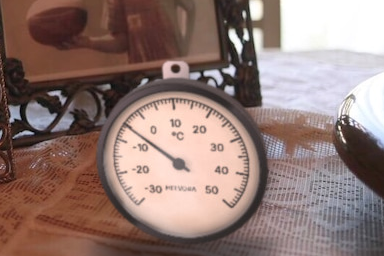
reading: -5°C
